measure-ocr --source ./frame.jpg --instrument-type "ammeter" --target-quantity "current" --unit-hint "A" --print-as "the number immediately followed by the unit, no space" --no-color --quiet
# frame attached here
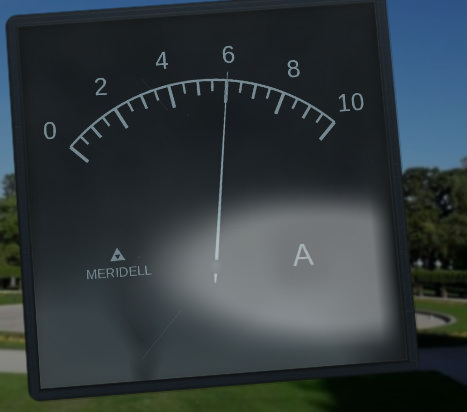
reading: 6A
